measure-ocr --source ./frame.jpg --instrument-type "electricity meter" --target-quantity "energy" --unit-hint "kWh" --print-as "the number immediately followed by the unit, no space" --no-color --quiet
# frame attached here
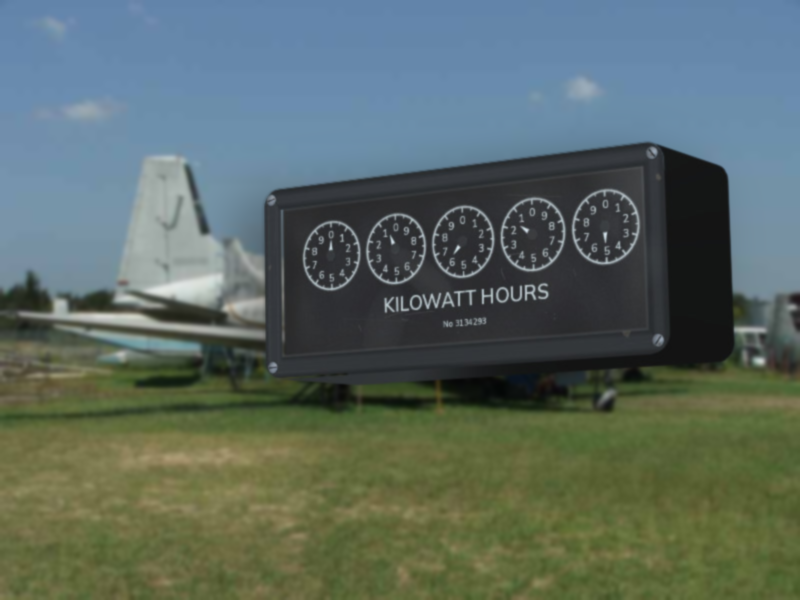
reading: 615kWh
